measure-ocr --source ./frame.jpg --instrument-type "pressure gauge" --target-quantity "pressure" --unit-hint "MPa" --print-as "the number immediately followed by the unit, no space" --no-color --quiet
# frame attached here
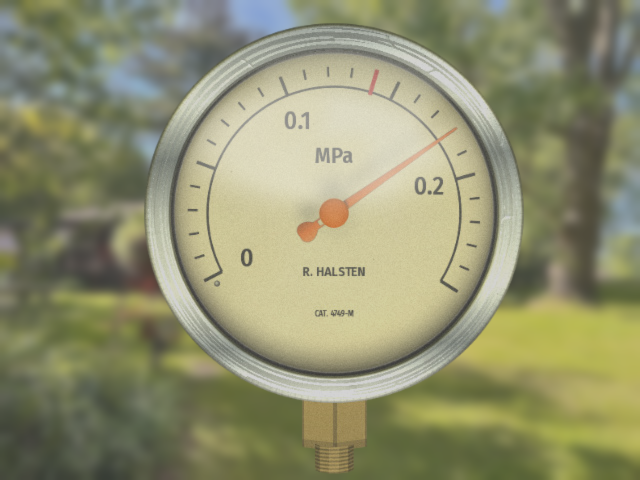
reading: 0.18MPa
